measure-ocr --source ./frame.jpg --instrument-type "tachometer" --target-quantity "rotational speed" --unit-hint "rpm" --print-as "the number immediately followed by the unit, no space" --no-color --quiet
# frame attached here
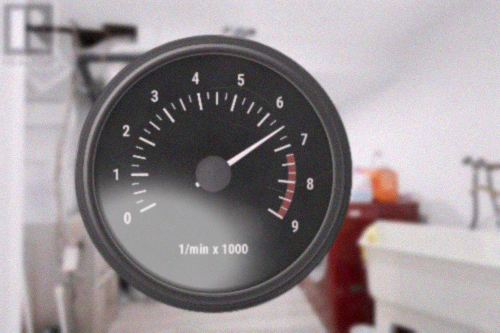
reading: 6500rpm
